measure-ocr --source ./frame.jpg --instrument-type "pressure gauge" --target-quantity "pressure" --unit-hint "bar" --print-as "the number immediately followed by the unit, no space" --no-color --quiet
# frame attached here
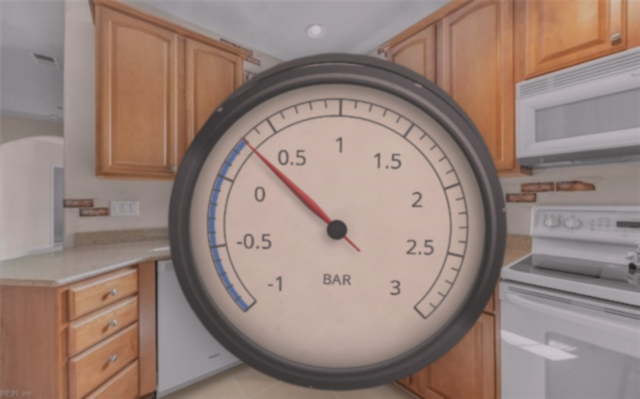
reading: 0.3bar
